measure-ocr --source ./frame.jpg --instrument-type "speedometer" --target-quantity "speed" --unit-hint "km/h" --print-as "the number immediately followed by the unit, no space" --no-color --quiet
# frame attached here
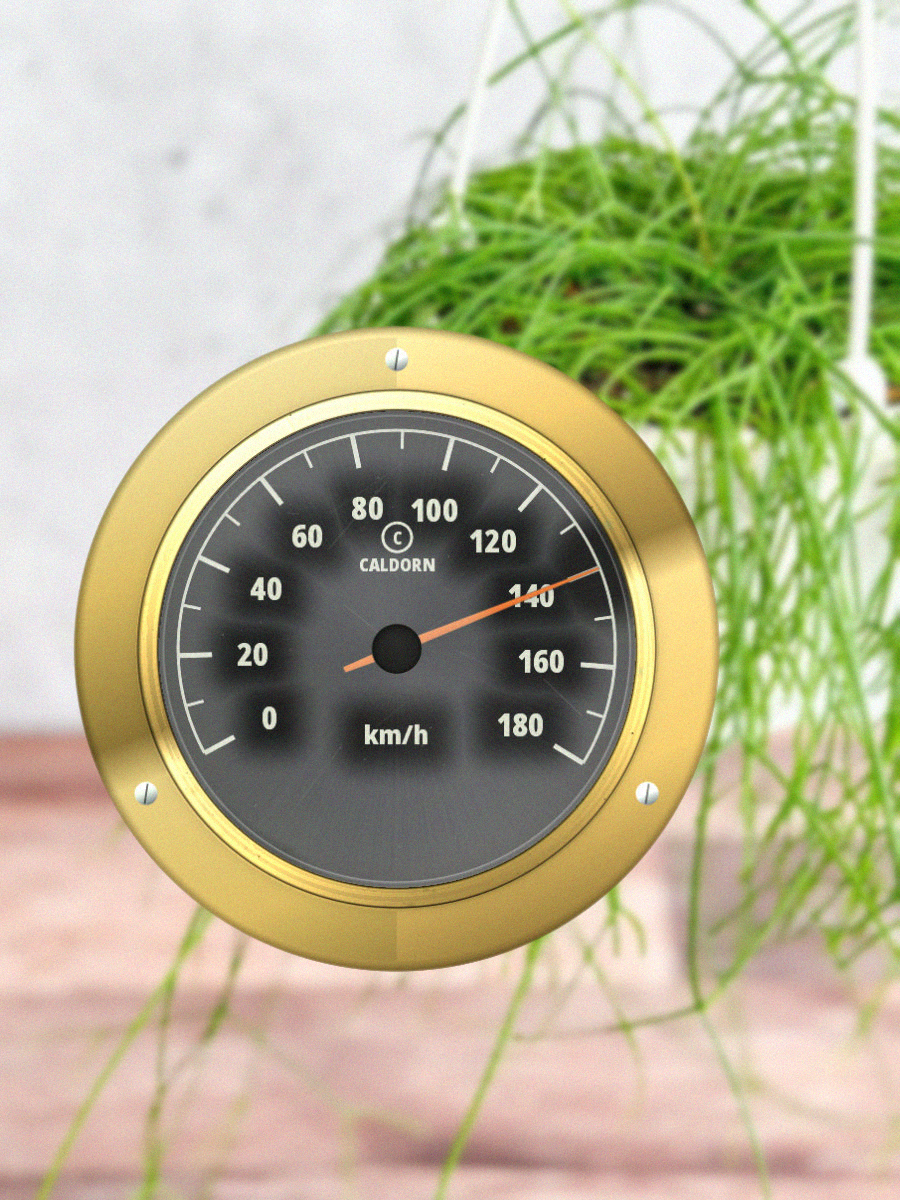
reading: 140km/h
